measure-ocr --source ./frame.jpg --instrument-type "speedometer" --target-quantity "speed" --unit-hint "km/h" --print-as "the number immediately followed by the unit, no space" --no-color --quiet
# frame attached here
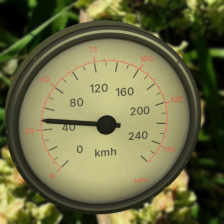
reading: 50km/h
